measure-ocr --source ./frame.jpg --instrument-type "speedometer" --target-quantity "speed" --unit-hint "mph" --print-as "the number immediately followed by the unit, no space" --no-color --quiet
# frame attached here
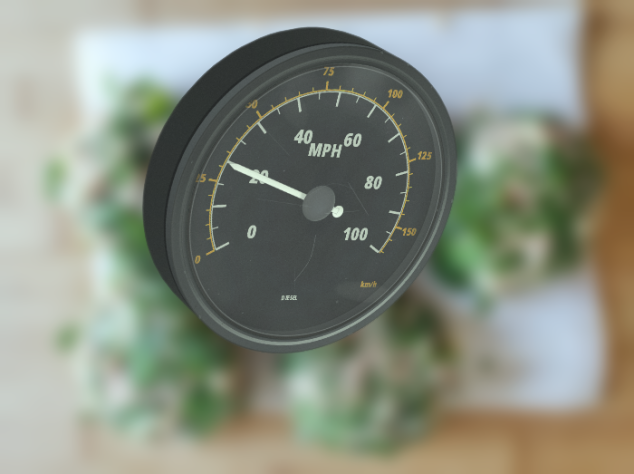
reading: 20mph
